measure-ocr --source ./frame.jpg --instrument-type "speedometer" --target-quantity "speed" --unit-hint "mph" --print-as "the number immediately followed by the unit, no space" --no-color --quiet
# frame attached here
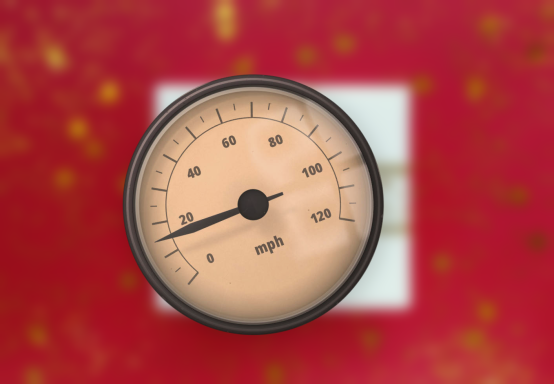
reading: 15mph
